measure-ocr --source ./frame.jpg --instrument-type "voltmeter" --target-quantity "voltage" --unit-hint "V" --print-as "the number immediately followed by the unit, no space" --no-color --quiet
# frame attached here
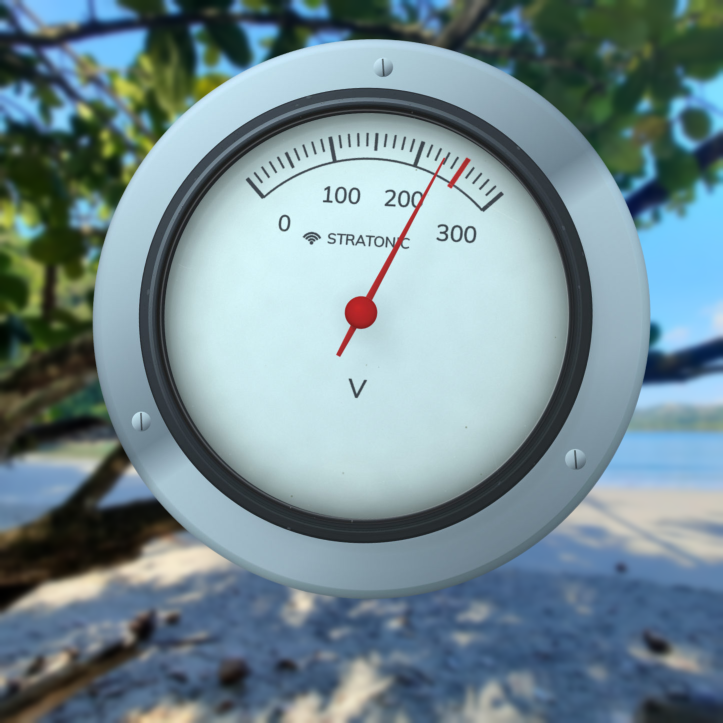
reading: 230V
